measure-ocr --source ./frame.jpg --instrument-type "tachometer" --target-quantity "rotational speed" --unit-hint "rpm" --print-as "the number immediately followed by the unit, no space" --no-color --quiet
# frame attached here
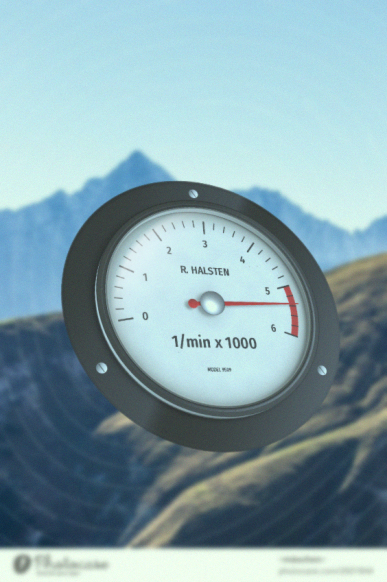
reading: 5400rpm
